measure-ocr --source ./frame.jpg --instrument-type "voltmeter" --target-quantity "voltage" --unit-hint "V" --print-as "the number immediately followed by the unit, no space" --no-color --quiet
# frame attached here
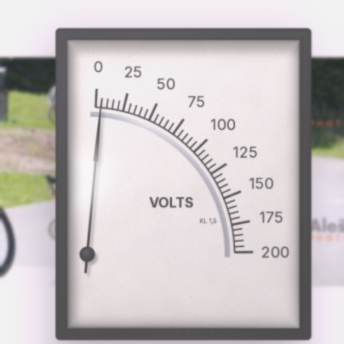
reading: 5V
